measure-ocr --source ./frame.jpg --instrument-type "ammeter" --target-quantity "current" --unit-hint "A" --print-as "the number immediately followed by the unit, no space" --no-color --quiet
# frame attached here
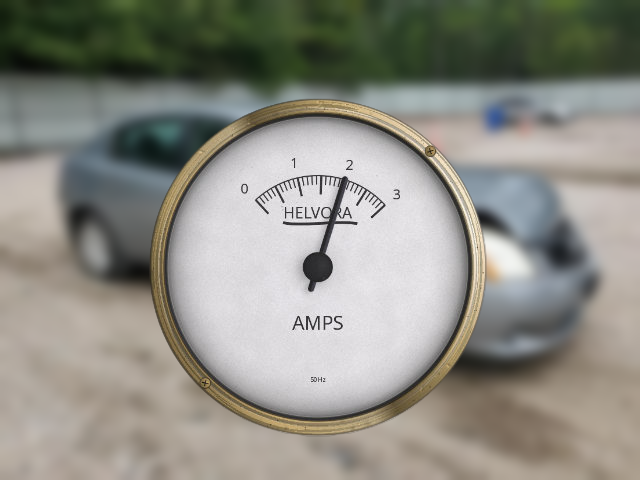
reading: 2A
